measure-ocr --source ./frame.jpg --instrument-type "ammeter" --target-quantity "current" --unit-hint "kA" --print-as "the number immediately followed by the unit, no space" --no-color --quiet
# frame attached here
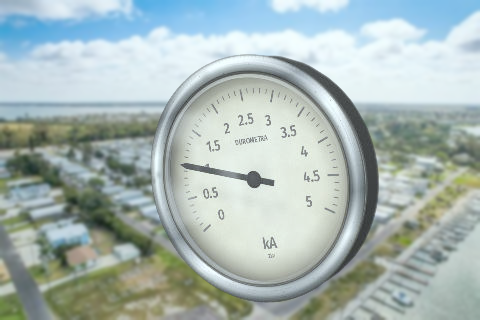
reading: 1kA
